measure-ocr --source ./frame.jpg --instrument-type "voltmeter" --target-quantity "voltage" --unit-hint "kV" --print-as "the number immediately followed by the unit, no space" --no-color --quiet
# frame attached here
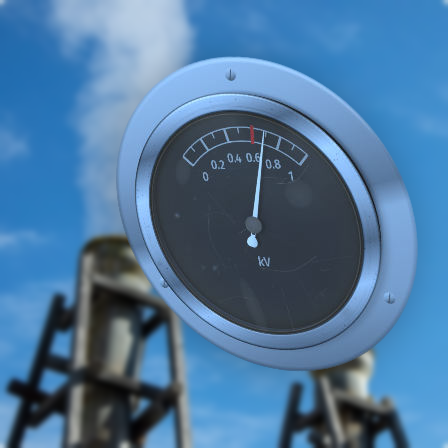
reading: 0.7kV
